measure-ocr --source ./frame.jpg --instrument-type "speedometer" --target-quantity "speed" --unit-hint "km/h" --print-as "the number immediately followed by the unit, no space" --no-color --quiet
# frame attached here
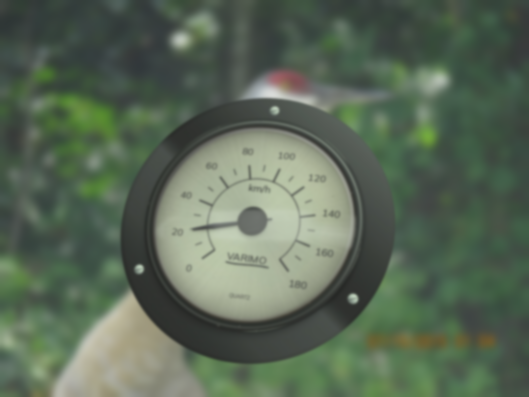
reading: 20km/h
